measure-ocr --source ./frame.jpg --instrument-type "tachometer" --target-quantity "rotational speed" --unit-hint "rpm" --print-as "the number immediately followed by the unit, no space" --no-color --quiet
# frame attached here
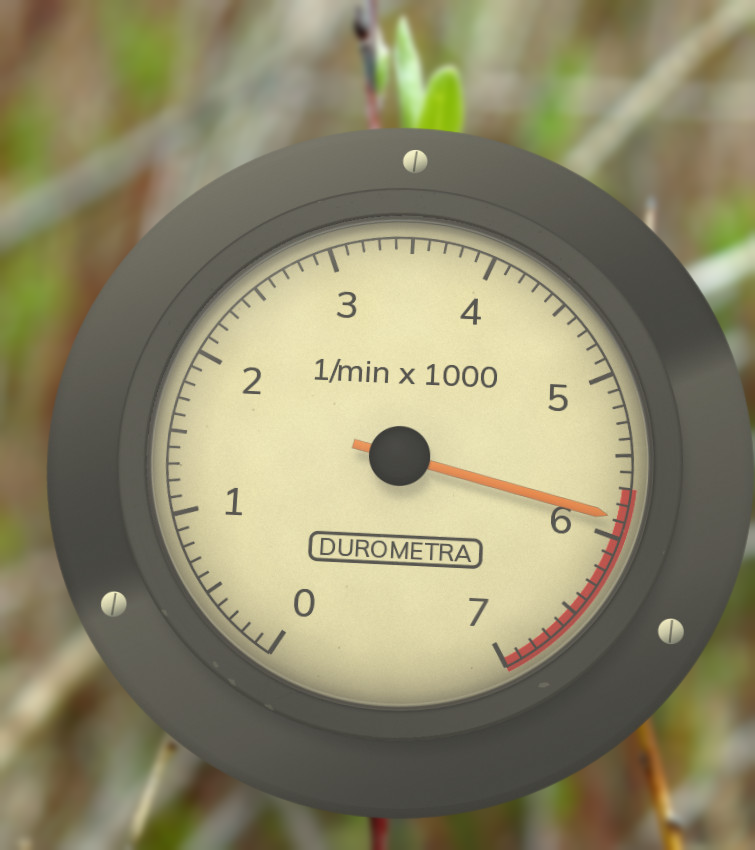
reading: 5900rpm
